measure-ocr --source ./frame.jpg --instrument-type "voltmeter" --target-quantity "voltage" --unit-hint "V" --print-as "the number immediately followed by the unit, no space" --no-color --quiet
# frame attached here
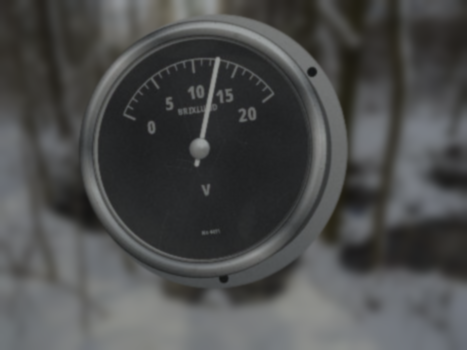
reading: 13V
